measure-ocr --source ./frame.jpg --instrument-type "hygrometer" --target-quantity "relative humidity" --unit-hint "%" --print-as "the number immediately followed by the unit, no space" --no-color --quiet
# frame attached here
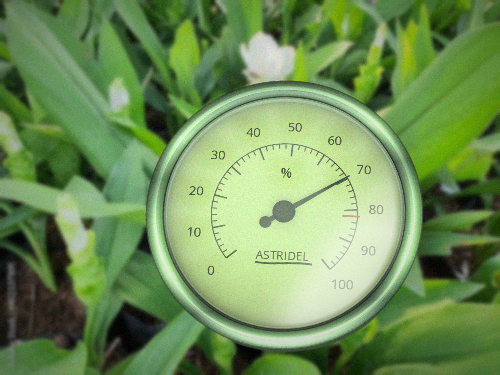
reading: 70%
